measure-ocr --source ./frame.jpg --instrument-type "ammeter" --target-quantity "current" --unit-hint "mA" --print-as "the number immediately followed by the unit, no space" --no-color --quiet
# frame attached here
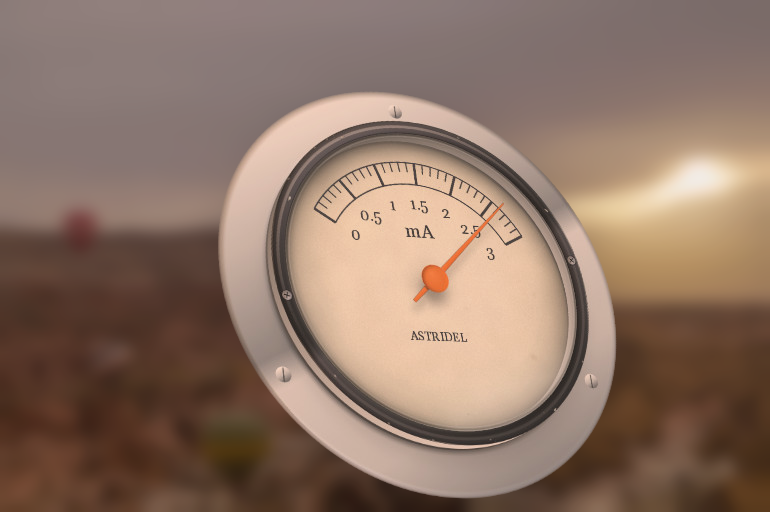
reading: 2.6mA
